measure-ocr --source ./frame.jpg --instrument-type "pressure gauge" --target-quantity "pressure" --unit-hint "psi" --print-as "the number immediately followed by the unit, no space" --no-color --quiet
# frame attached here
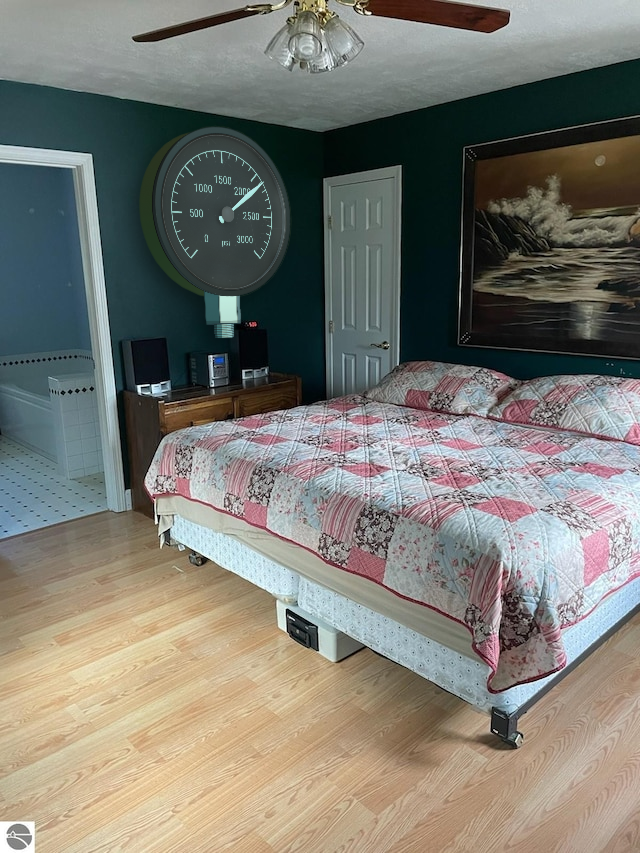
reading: 2100psi
